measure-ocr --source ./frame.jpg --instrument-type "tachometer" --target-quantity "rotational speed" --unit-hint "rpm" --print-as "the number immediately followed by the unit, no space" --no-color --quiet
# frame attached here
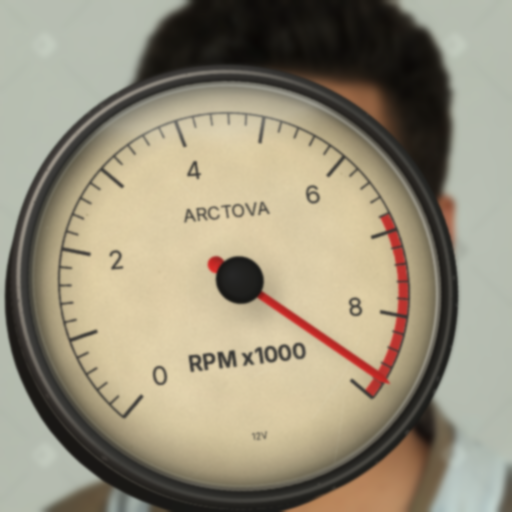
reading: 8800rpm
